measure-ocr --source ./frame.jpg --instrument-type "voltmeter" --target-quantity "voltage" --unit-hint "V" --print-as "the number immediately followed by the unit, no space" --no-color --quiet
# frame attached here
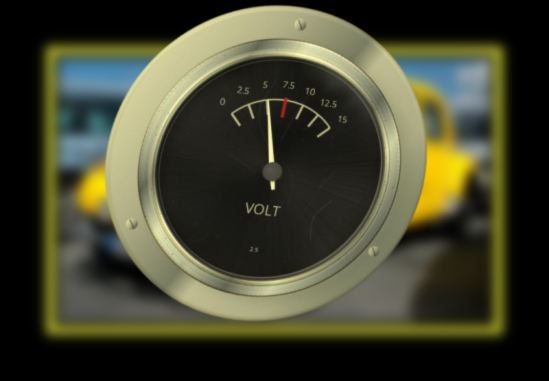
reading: 5V
